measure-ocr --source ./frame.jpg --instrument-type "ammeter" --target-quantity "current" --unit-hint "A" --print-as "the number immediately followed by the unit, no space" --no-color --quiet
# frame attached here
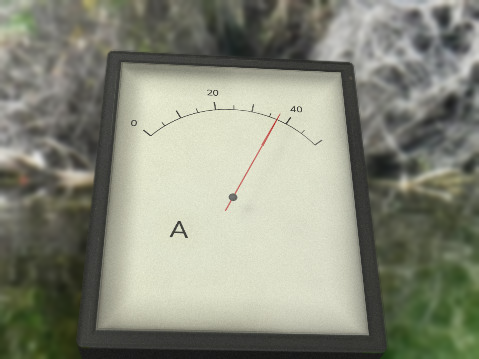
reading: 37.5A
